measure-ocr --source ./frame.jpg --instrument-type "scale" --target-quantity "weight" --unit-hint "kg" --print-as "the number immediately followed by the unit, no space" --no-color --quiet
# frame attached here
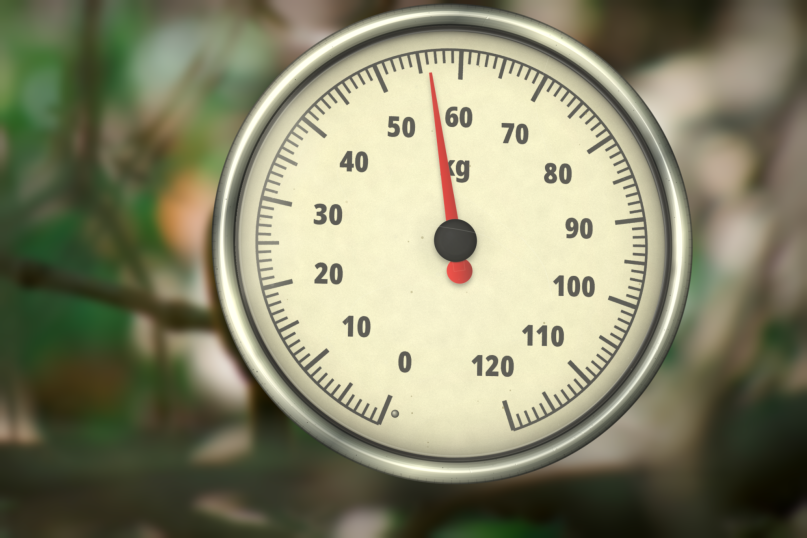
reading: 56kg
